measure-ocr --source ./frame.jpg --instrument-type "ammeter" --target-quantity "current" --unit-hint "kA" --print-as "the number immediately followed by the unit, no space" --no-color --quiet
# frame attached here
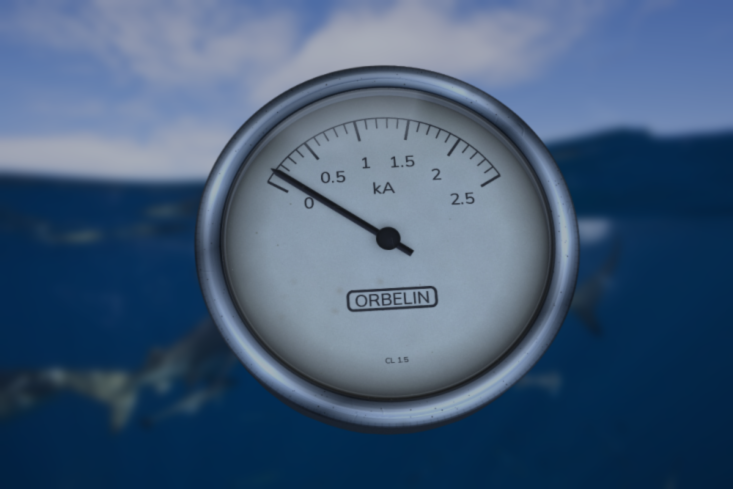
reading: 0.1kA
